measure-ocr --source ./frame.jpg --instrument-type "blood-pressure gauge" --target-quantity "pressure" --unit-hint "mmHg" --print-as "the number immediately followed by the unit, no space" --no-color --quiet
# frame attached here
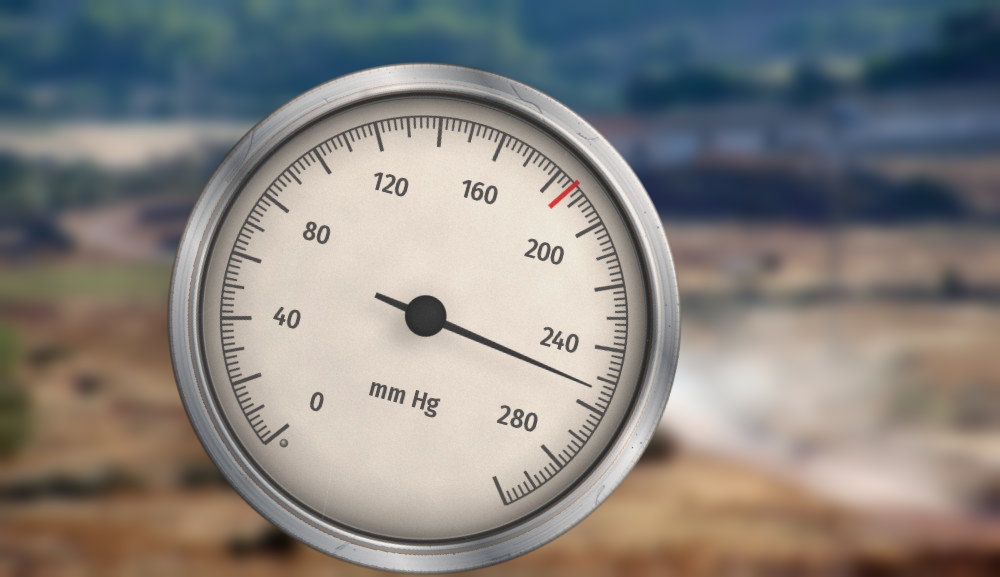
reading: 254mmHg
